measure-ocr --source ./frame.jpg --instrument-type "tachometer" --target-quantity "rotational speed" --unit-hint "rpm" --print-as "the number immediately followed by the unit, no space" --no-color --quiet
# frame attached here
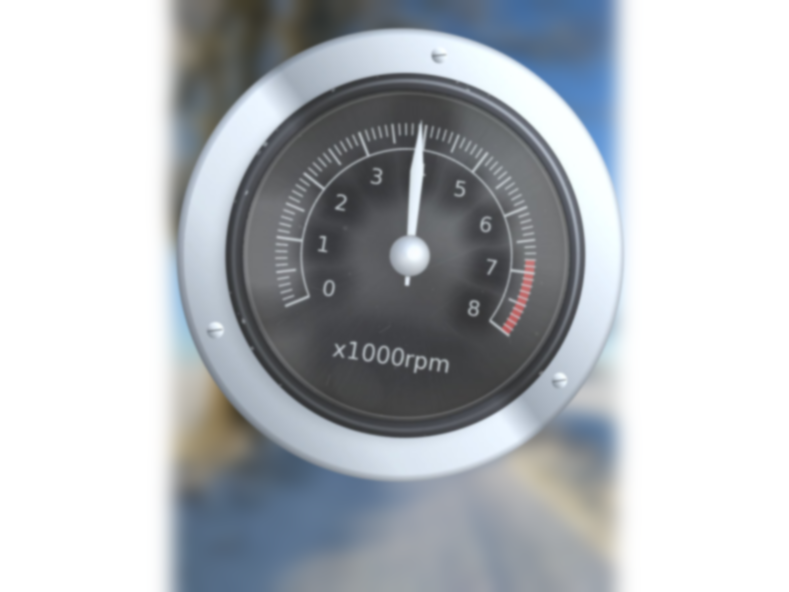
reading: 3900rpm
